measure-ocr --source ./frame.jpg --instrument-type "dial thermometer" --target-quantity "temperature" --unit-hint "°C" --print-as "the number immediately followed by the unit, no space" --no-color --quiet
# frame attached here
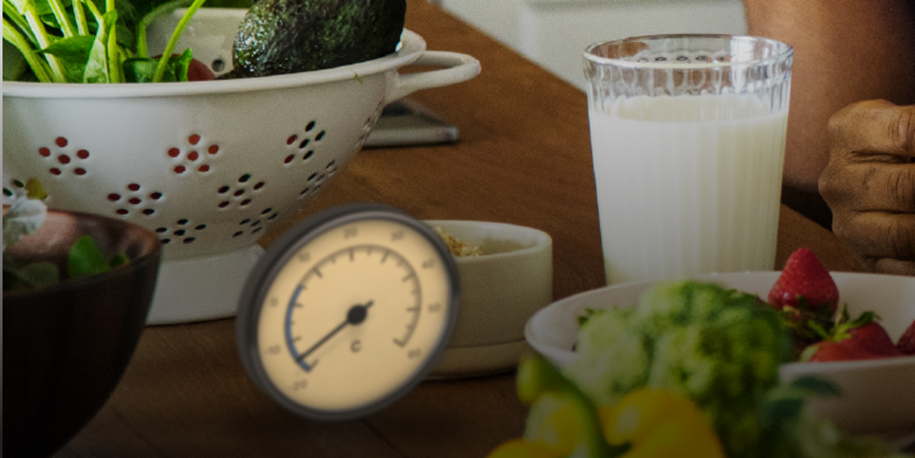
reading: -15°C
